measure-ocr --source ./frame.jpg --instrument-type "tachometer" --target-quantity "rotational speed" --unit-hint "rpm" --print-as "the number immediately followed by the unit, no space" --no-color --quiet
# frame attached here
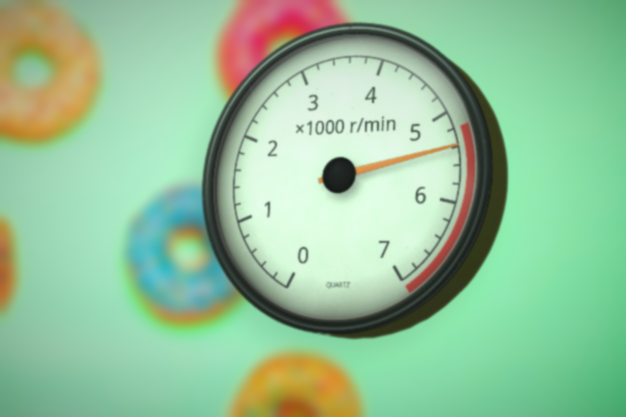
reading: 5400rpm
